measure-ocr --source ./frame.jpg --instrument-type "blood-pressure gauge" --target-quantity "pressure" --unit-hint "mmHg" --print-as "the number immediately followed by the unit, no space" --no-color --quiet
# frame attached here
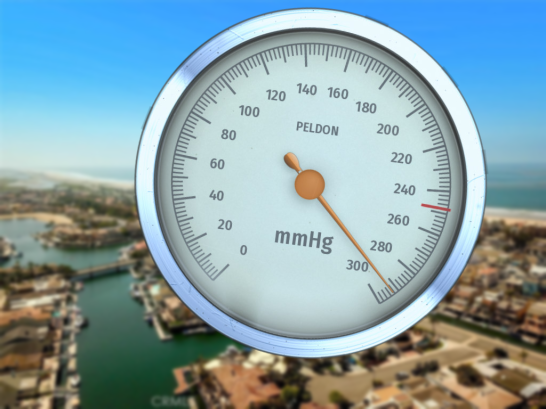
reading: 292mmHg
